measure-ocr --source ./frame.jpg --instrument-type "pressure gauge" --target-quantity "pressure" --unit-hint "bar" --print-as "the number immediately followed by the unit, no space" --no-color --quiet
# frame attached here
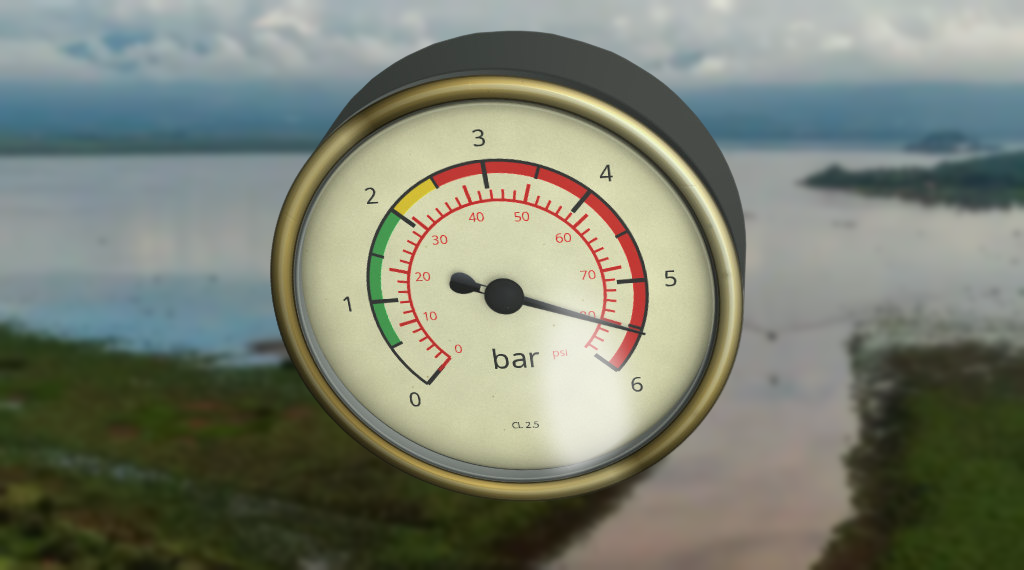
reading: 5.5bar
